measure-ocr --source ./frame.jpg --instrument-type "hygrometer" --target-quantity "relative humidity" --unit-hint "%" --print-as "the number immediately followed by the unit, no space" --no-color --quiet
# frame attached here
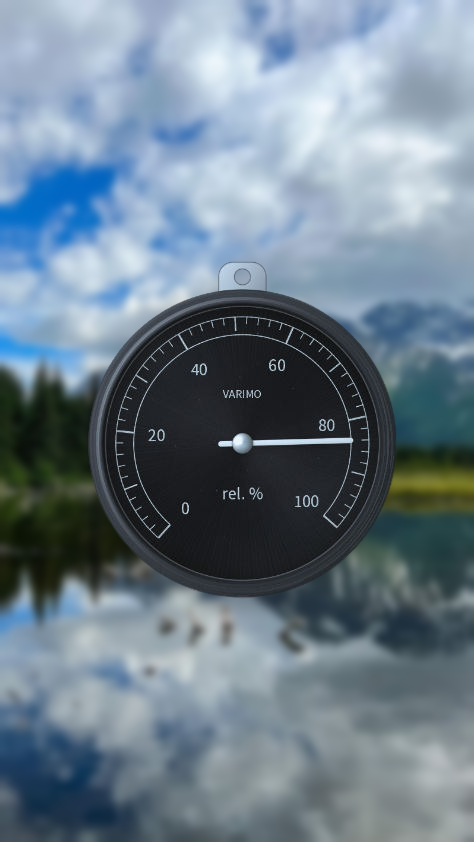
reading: 84%
